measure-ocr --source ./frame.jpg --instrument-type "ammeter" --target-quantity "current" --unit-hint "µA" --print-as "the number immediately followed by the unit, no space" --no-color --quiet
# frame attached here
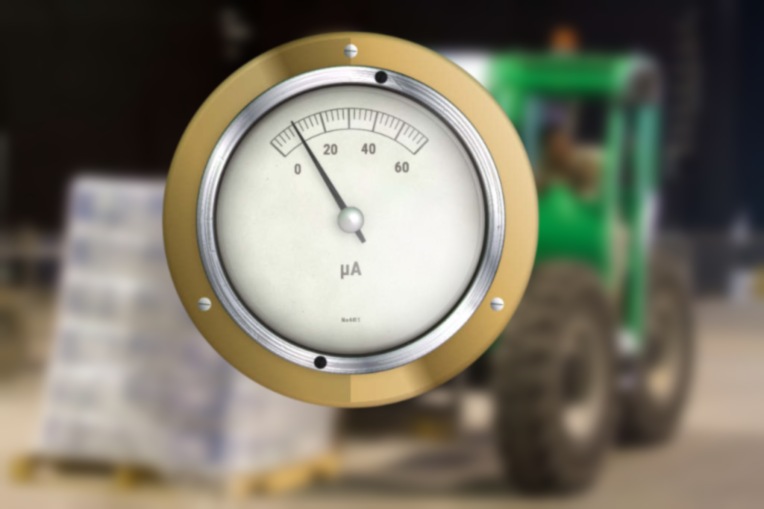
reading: 10µA
